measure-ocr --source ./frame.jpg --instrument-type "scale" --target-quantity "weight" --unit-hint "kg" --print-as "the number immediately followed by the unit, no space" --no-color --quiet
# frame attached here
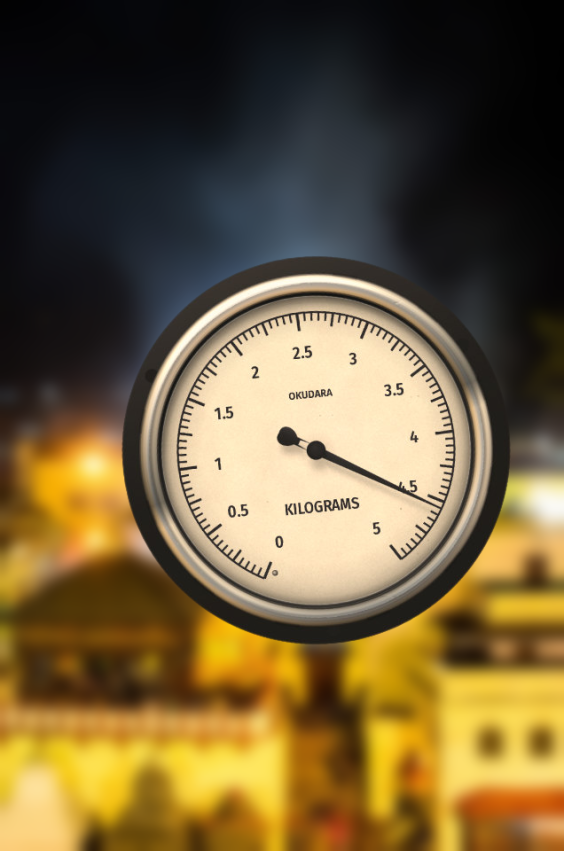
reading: 4.55kg
